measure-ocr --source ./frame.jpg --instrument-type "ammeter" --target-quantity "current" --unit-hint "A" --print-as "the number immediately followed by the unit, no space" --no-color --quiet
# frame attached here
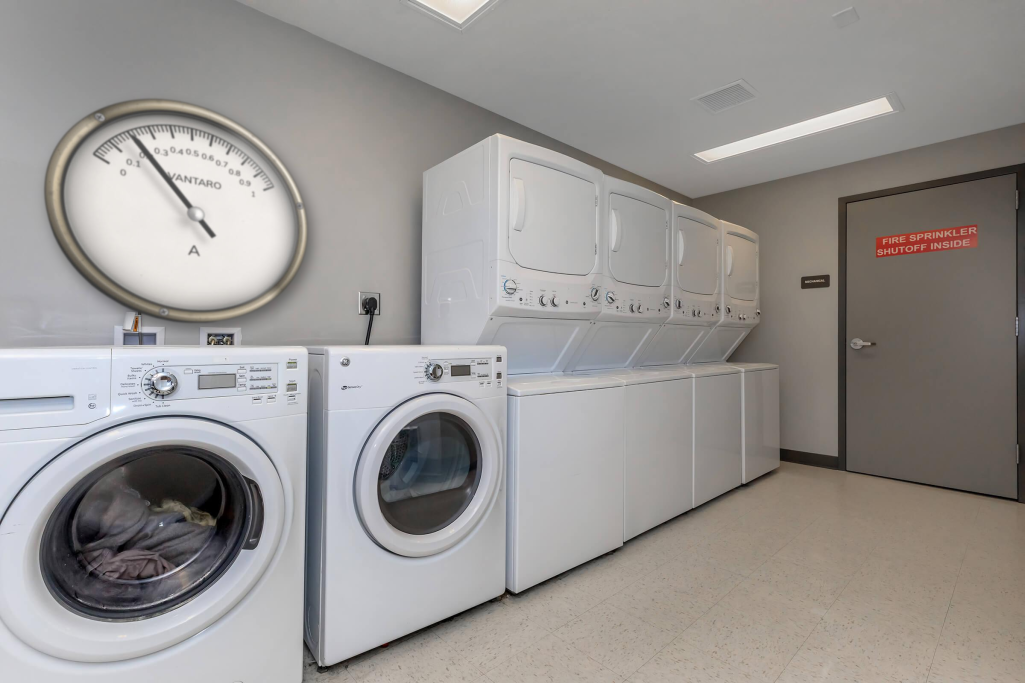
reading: 0.2A
